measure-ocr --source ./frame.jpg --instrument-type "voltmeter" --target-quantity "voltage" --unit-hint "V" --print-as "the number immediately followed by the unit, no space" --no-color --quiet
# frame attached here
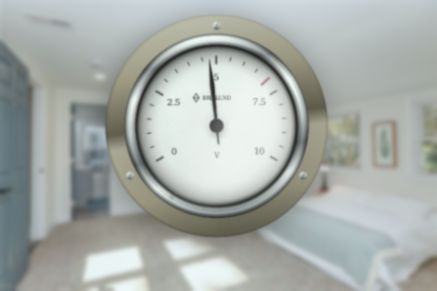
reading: 4.75V
